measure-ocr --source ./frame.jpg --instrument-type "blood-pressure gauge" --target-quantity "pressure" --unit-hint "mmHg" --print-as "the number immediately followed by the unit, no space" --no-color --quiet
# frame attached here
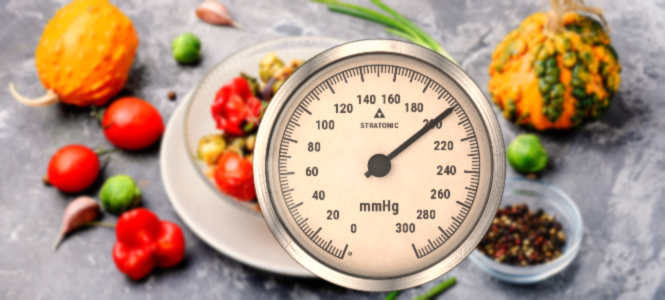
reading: 200mmHg
